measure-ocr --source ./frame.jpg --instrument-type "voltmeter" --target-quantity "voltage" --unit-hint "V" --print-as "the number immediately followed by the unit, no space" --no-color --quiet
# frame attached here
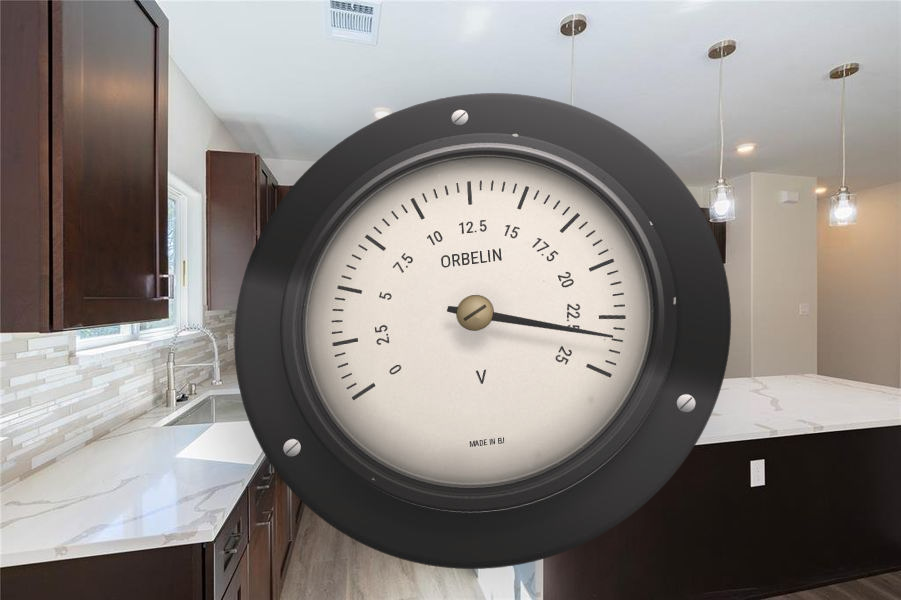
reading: 23.5V
